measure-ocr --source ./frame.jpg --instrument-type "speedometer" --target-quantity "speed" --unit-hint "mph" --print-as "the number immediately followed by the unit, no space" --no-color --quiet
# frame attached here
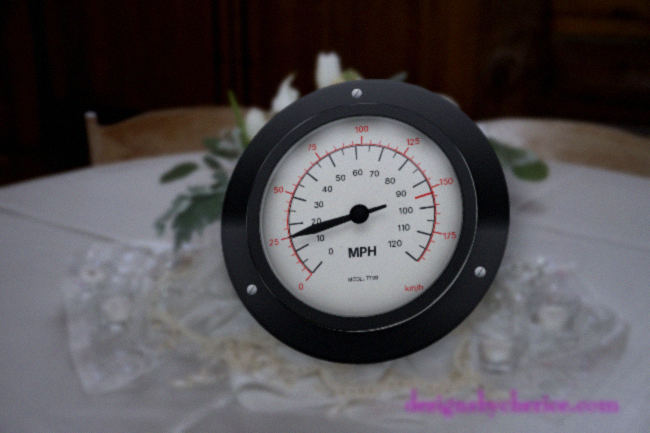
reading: 15mph
